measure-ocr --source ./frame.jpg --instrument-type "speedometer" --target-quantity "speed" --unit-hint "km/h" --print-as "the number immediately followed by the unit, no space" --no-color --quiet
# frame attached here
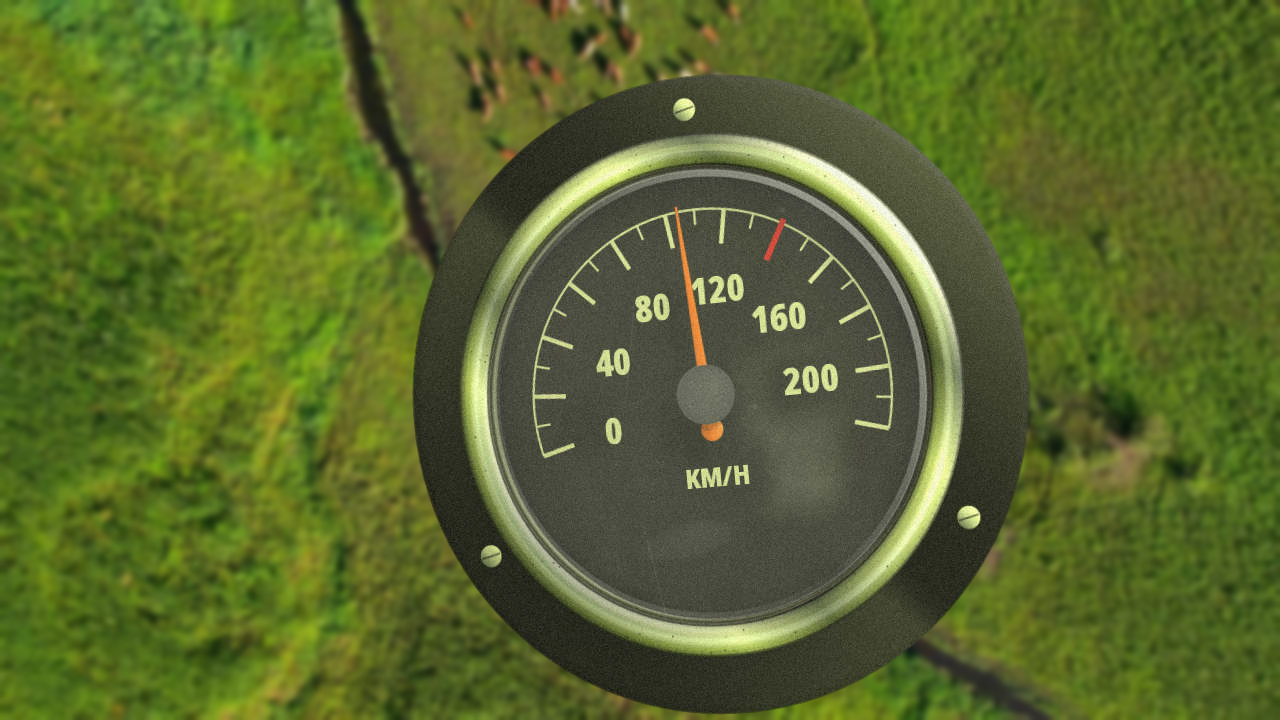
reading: 105km/h
